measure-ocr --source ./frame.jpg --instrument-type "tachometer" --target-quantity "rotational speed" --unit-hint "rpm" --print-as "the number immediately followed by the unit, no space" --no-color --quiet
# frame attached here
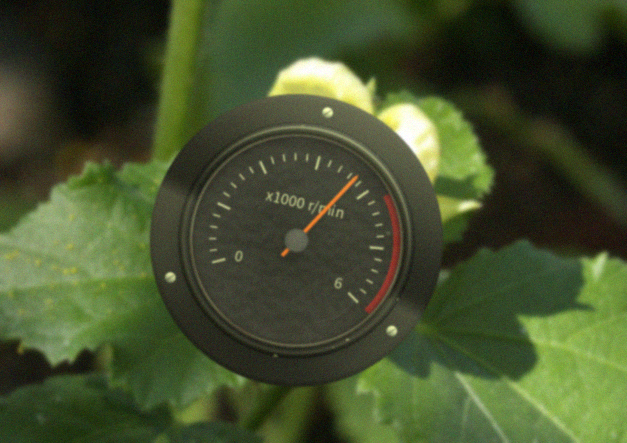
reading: 3700rpm
